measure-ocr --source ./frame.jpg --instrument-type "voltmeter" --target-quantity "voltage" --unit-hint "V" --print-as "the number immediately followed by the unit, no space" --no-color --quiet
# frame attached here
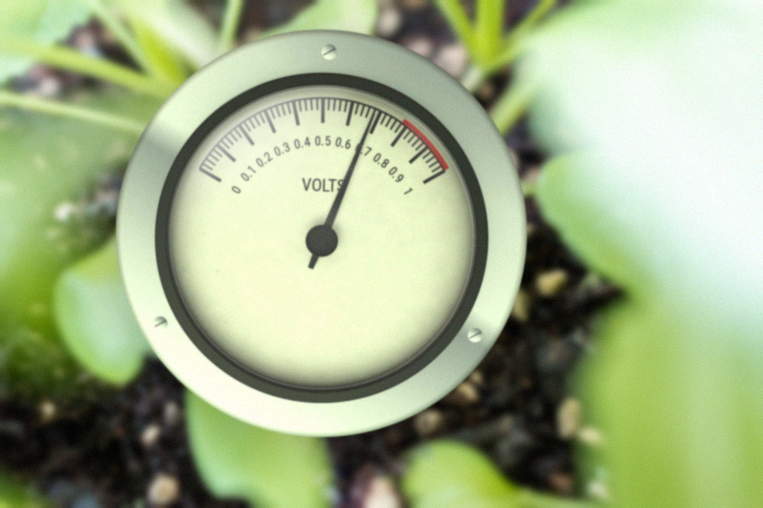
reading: 0.68V
